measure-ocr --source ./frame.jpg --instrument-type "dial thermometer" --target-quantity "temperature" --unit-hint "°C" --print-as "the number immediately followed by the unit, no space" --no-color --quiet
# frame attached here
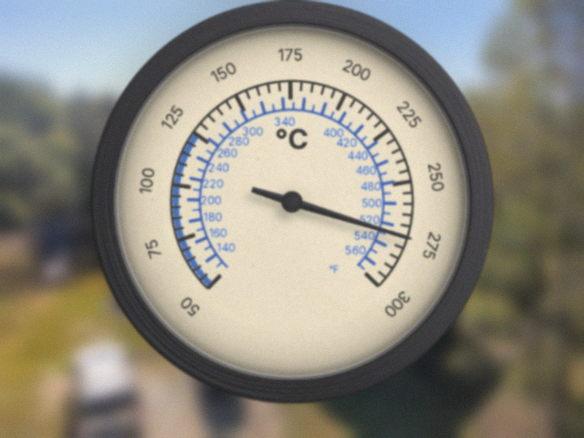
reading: 275°C
